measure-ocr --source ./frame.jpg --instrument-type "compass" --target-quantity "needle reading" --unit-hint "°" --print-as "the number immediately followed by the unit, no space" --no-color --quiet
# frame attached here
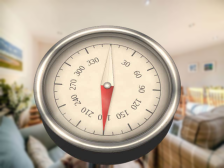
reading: 180°
